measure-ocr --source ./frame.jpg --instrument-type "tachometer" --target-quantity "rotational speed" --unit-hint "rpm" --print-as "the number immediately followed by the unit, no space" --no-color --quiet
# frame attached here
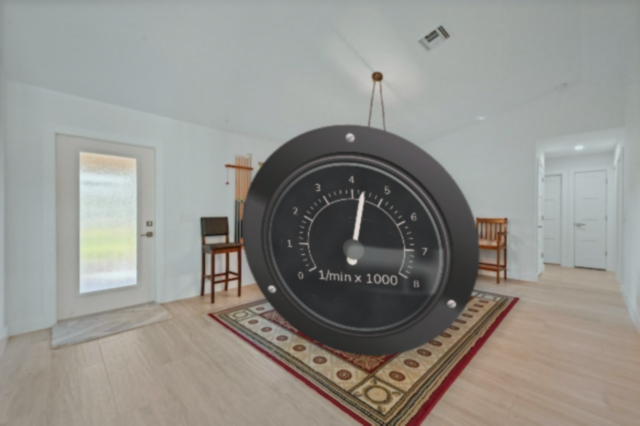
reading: 4400rpm
